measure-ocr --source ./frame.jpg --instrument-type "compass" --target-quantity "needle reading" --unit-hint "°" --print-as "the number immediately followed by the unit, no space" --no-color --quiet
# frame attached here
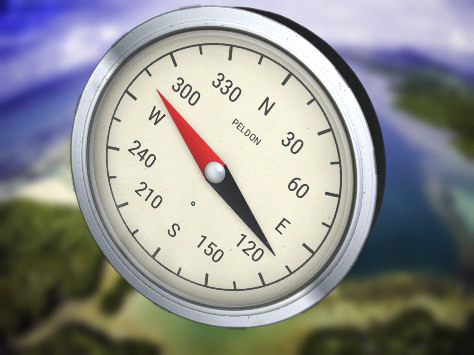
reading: 285°
